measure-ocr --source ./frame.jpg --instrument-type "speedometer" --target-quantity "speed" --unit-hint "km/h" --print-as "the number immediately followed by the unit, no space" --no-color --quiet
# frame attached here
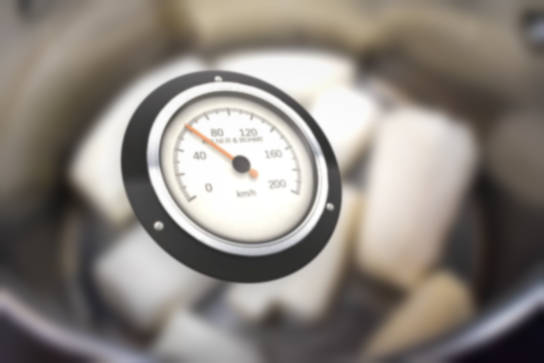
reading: 60km/h
